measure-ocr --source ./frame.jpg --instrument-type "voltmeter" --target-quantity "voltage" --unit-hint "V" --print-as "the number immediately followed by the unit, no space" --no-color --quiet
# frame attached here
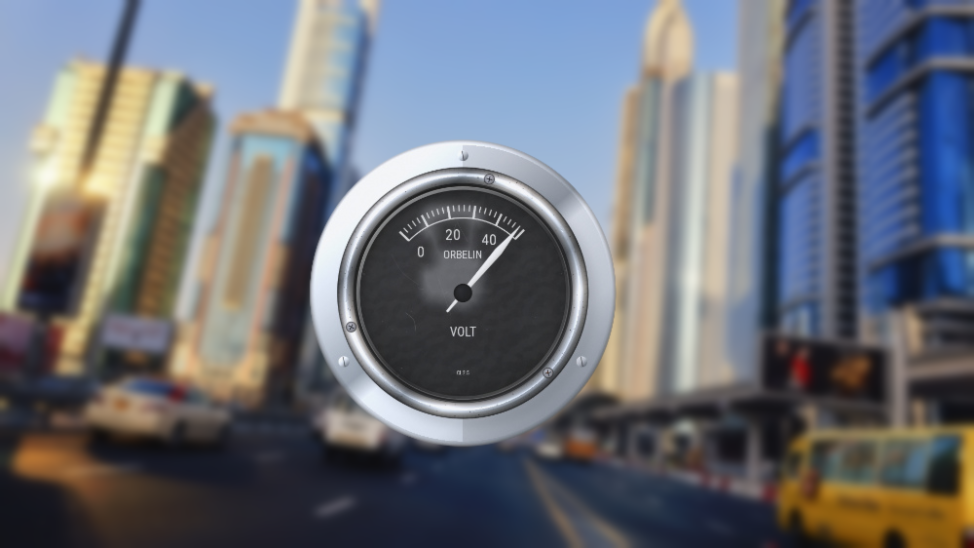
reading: 48V
